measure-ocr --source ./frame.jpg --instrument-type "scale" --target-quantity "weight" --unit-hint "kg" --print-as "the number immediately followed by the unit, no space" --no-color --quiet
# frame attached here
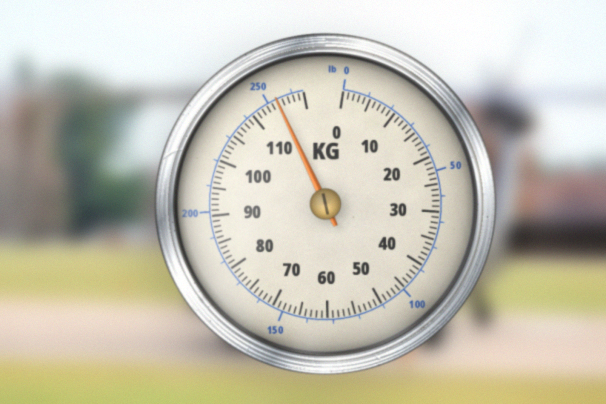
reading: 115kg
